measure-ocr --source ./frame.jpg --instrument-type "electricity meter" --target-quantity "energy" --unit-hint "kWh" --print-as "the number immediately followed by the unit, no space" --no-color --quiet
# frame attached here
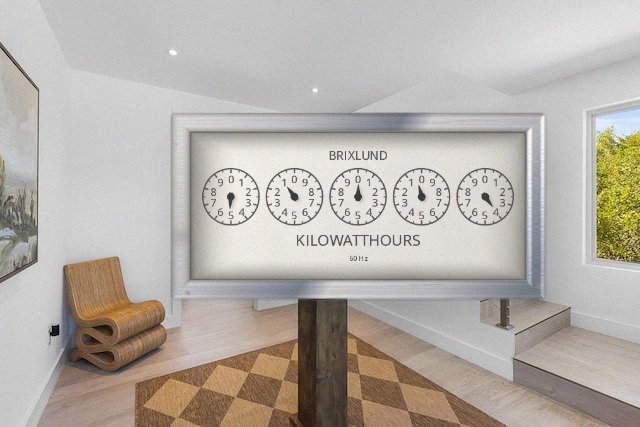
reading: 51004kWh
